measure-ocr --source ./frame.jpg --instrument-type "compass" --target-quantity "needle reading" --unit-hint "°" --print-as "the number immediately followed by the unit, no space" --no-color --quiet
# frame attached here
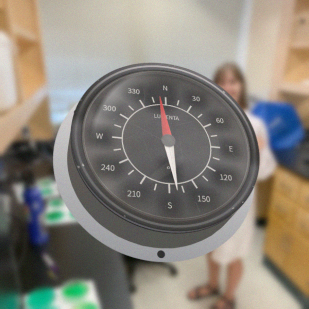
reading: 352.5°
